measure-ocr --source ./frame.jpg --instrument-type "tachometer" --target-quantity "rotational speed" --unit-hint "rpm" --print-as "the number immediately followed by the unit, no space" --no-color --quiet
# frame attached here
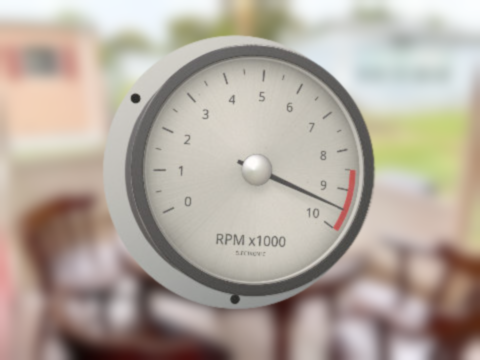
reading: 9500rpm
